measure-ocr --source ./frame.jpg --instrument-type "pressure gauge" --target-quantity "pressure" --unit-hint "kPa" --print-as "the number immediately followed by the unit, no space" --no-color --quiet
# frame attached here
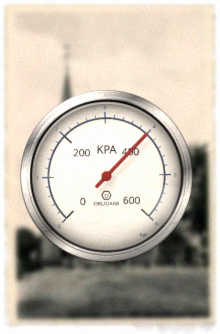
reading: 400kPa
